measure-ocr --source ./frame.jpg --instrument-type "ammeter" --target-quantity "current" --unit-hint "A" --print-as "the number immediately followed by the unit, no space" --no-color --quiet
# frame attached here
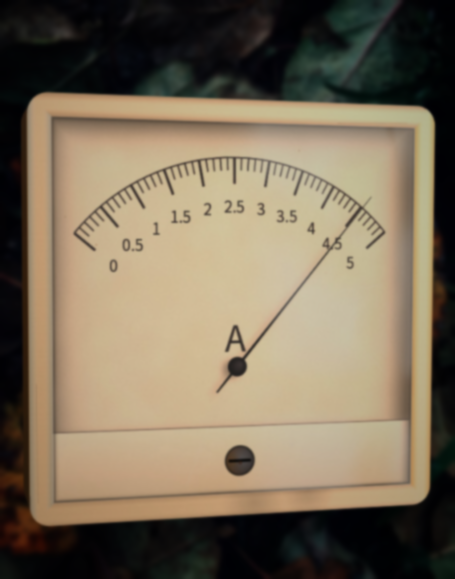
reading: 4.5A
